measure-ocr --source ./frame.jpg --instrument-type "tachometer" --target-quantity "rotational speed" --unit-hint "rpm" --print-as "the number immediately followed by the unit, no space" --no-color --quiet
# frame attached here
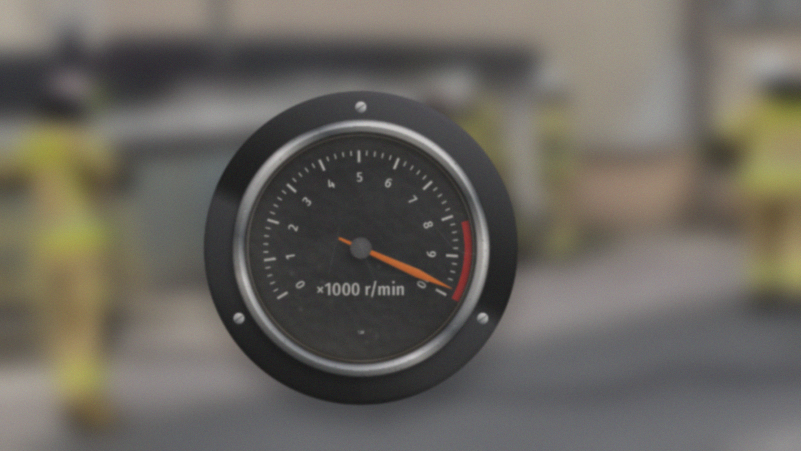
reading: 9800rpm
